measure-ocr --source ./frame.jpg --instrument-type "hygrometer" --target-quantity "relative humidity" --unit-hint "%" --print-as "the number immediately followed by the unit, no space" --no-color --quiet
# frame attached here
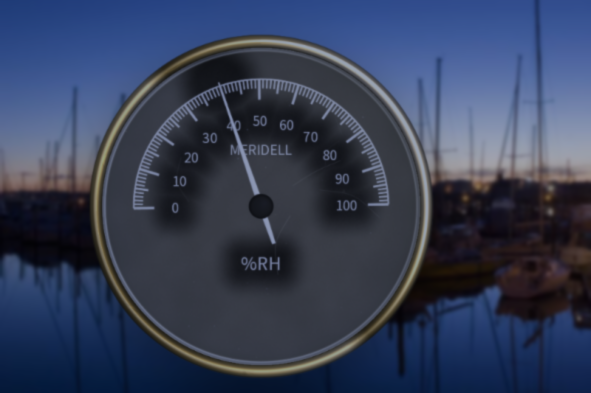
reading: 40%
